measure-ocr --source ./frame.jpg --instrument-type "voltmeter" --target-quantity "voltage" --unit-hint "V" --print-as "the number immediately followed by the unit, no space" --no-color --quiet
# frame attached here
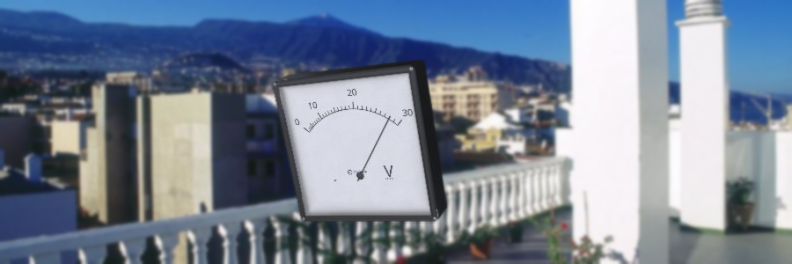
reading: 28V
